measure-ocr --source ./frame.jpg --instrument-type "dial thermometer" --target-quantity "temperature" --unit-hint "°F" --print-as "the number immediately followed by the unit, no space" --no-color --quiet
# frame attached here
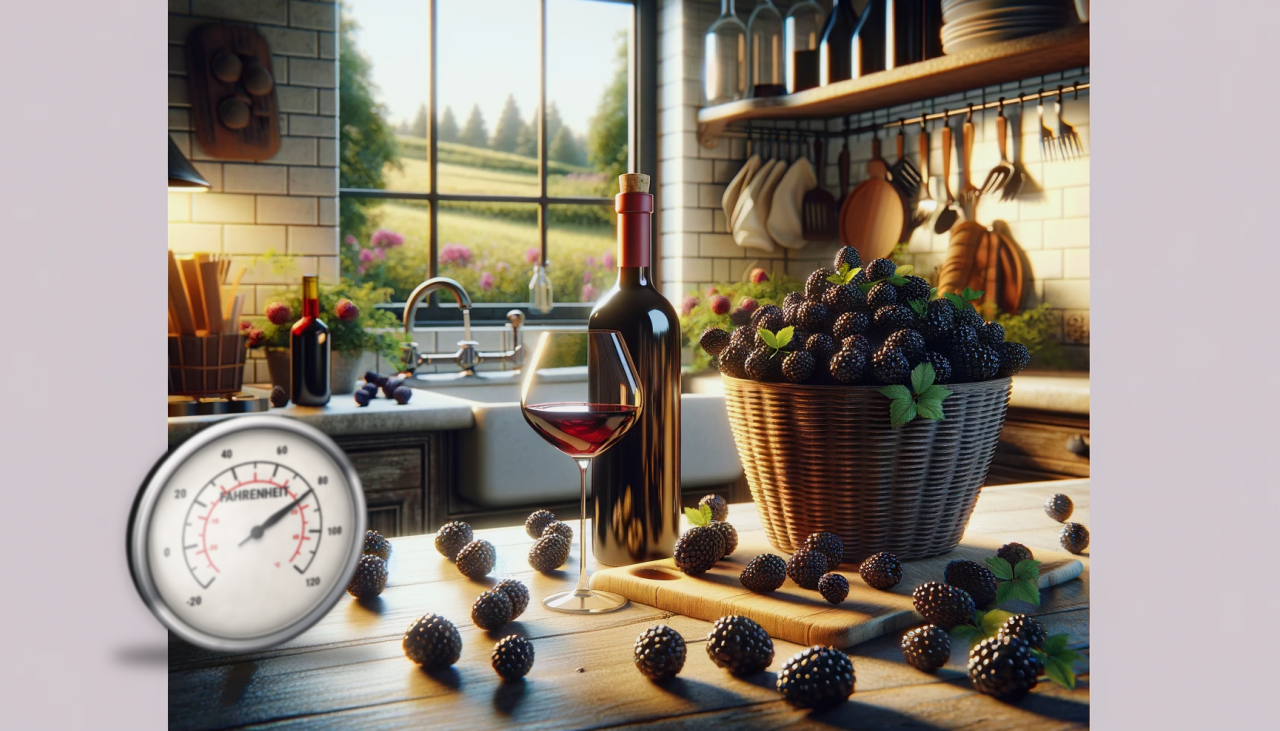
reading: 80°F
